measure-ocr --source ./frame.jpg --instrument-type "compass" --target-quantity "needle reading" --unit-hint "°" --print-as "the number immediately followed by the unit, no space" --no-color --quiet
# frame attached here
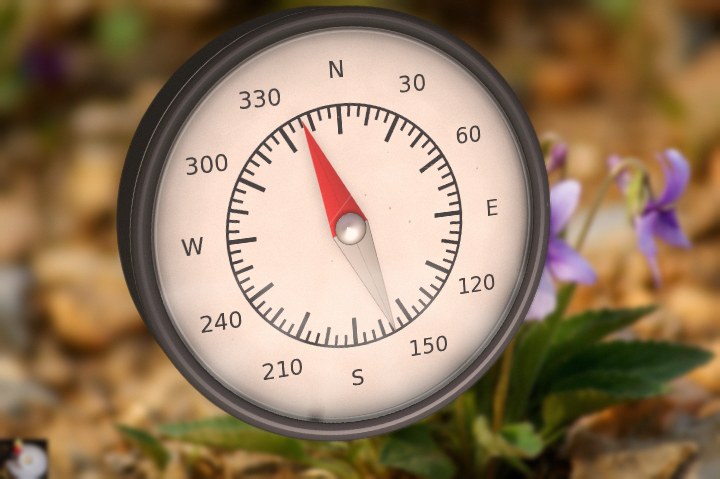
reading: 340°
